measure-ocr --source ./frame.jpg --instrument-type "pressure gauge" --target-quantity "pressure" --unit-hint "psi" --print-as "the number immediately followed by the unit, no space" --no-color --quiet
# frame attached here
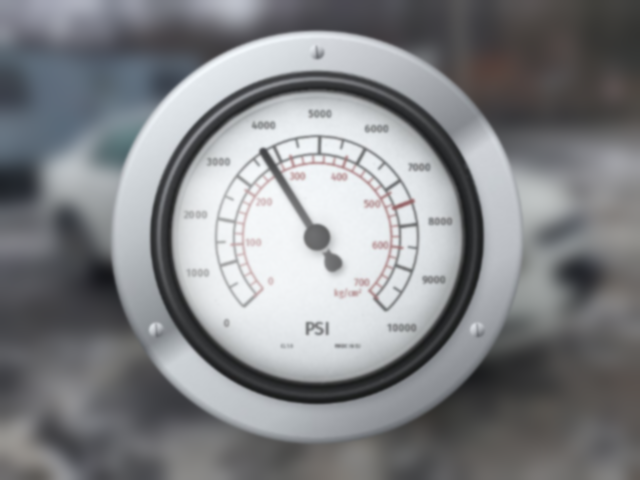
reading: 3750psi
